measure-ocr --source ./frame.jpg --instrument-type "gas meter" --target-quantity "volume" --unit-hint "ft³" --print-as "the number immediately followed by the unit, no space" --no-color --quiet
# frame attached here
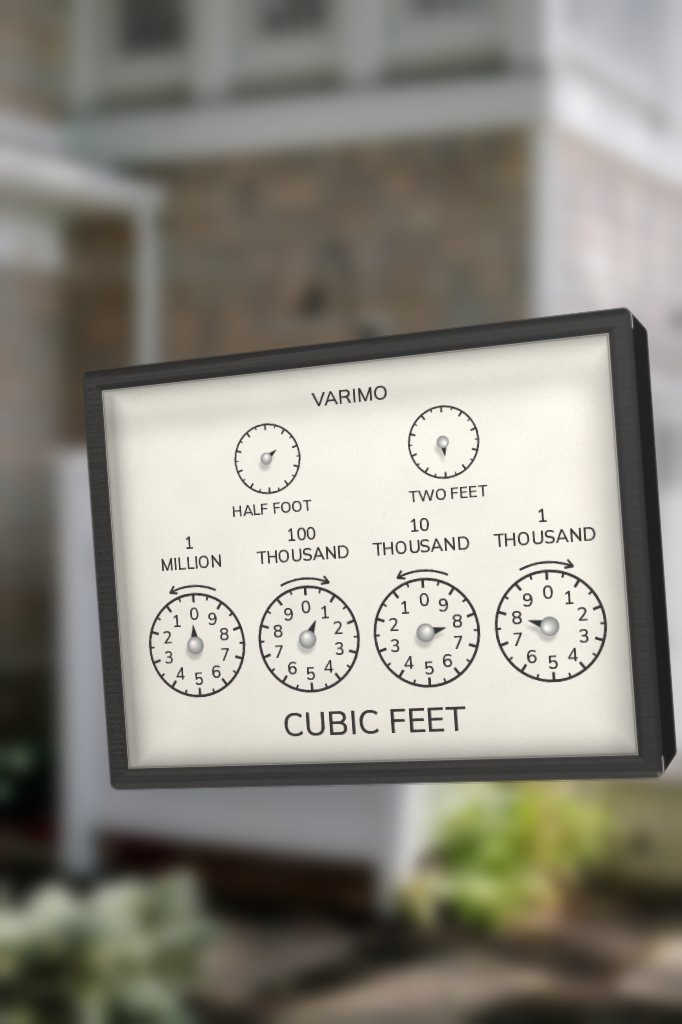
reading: 7800ft³
